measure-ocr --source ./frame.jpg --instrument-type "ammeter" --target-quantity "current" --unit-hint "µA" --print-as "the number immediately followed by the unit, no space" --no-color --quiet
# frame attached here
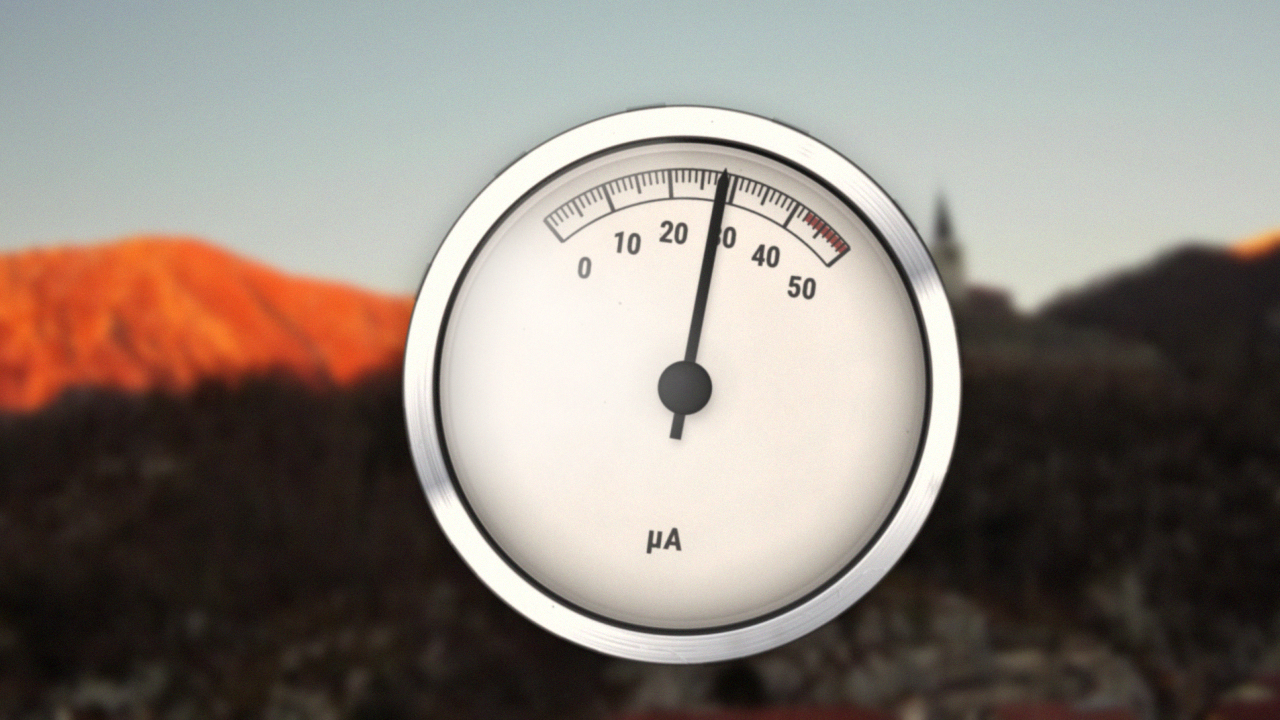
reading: 28µA
